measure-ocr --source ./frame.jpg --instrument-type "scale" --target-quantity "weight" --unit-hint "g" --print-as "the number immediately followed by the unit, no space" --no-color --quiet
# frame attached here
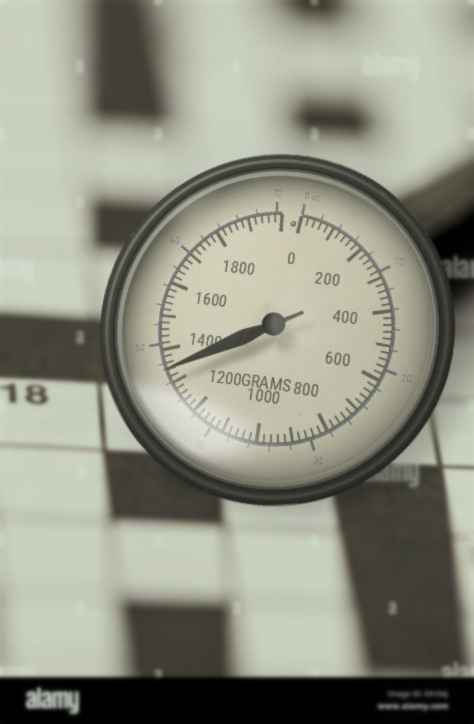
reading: 1340g
